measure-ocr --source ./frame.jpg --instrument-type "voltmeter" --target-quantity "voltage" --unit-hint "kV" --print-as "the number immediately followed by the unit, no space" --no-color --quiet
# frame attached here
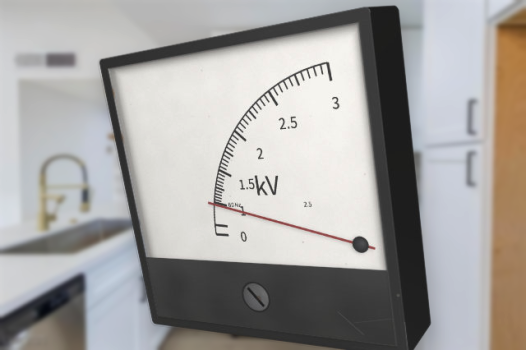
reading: 1kV
